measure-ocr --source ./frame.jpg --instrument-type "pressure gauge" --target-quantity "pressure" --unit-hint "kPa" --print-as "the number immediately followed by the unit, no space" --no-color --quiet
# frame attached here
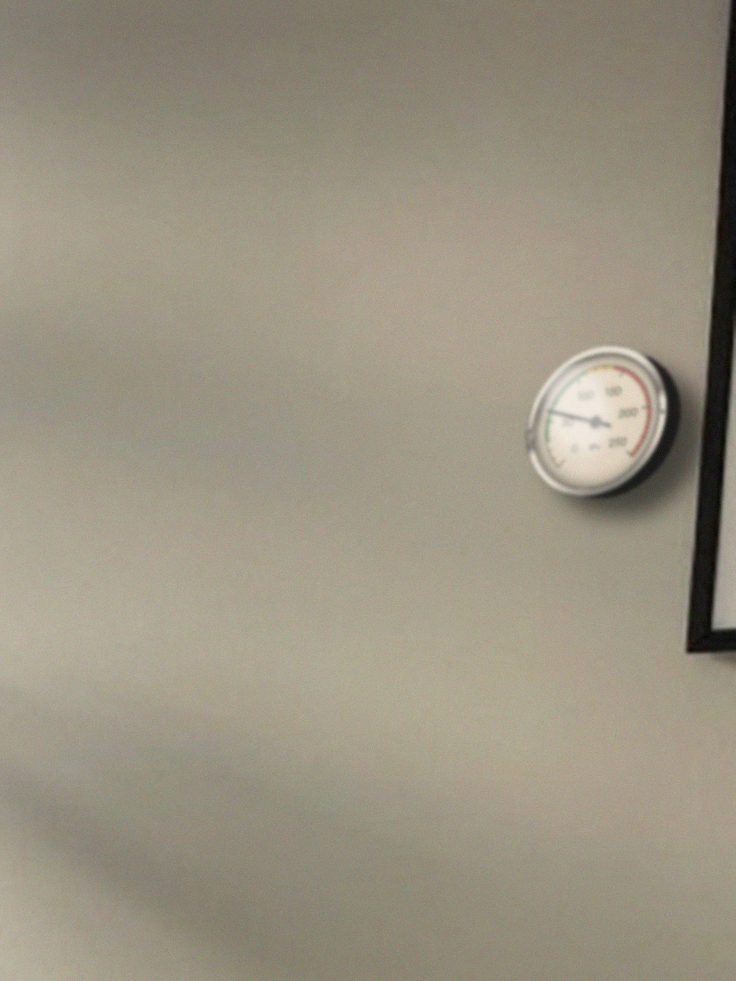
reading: 60kPa
